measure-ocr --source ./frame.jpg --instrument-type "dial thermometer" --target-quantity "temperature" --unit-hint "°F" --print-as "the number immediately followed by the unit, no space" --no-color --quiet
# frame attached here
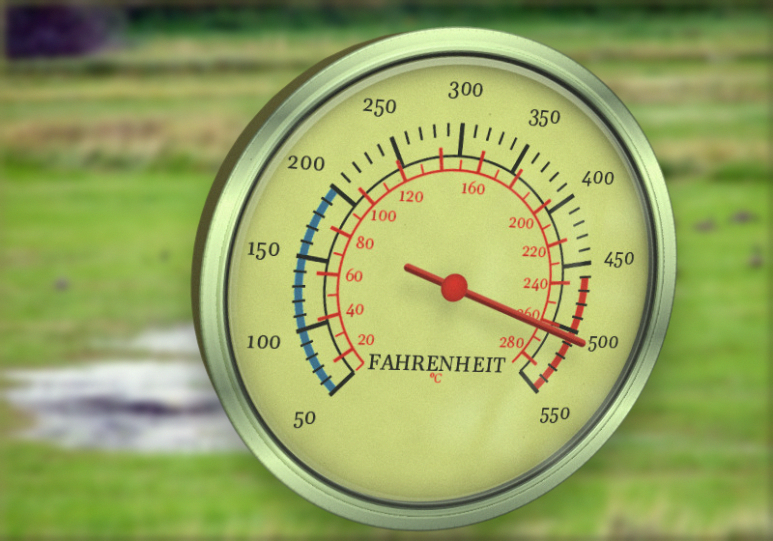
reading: 505°F
